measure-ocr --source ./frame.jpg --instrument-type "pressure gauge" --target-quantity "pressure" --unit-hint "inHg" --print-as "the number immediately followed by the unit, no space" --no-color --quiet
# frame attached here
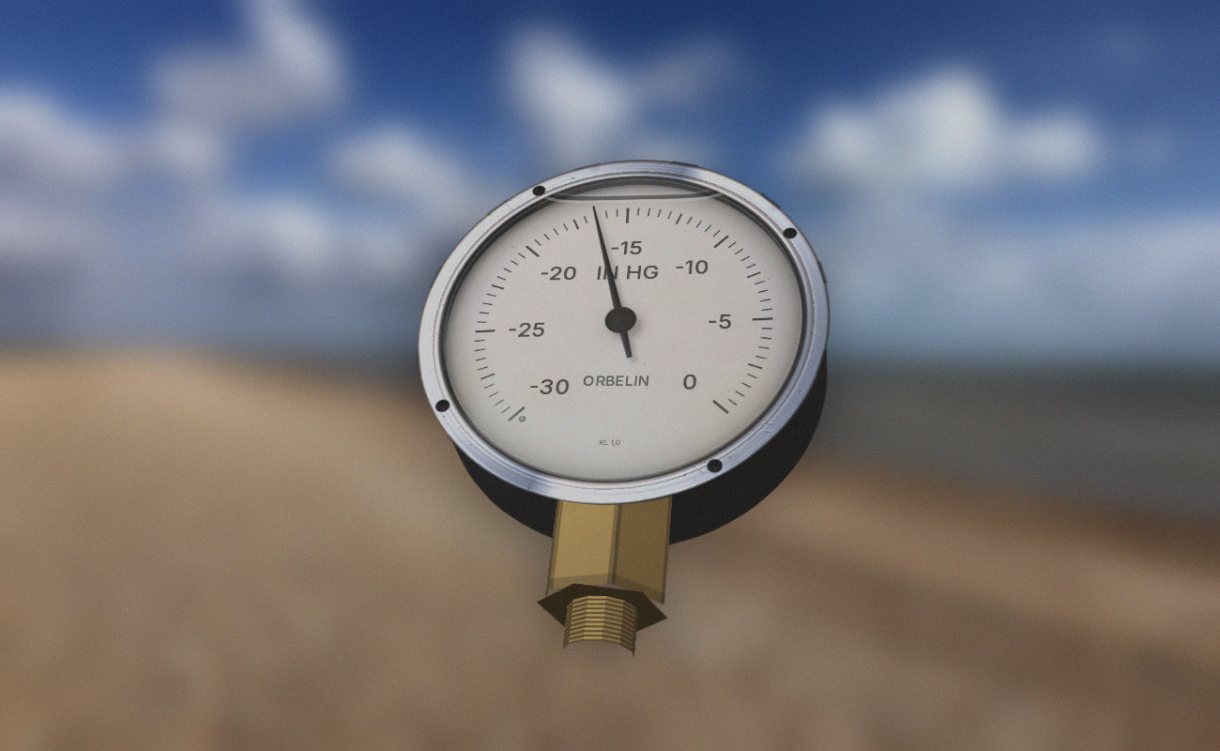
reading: -16.5inHg
